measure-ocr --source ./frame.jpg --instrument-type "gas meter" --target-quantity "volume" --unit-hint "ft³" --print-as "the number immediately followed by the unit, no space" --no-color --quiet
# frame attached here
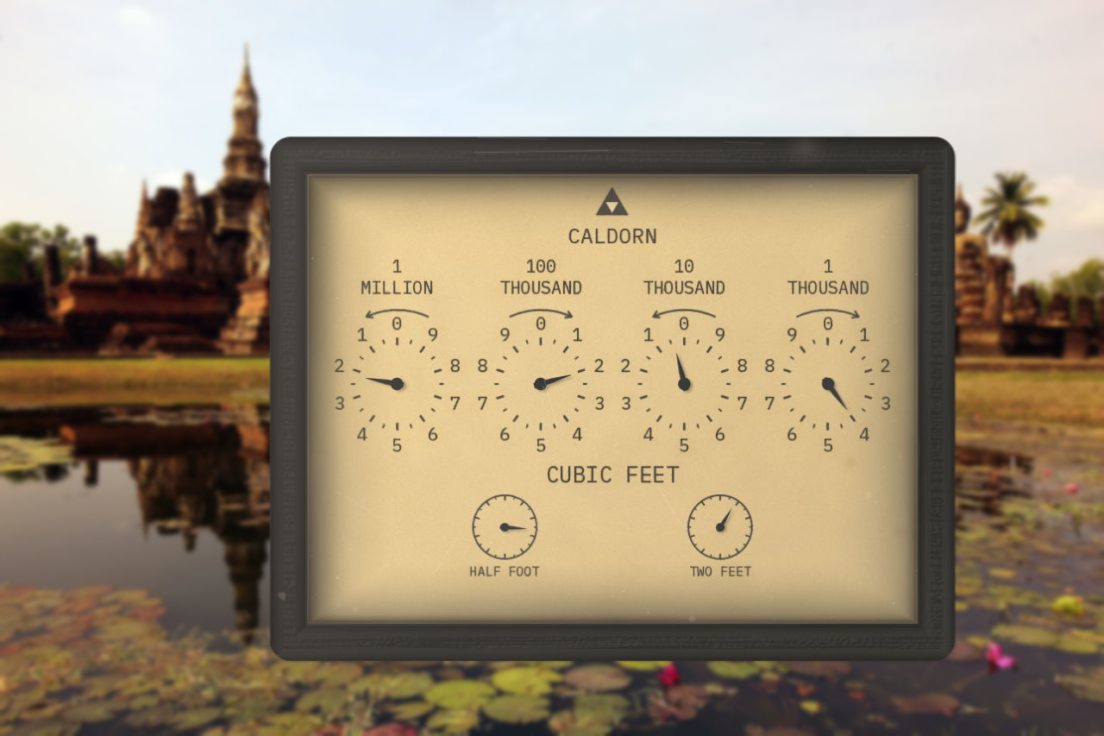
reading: 220400ft³
